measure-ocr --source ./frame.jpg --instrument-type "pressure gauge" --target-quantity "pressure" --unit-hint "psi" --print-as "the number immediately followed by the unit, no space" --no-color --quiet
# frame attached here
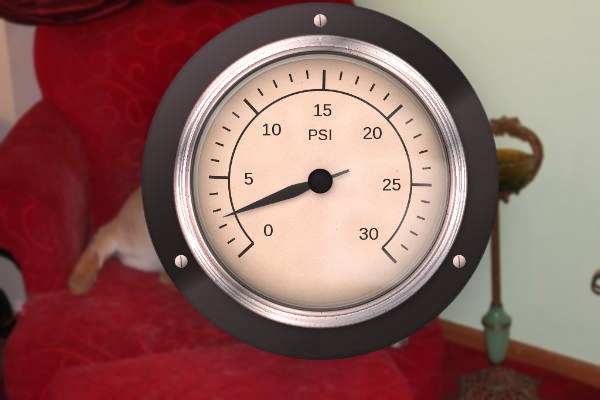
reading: 2.5psi
